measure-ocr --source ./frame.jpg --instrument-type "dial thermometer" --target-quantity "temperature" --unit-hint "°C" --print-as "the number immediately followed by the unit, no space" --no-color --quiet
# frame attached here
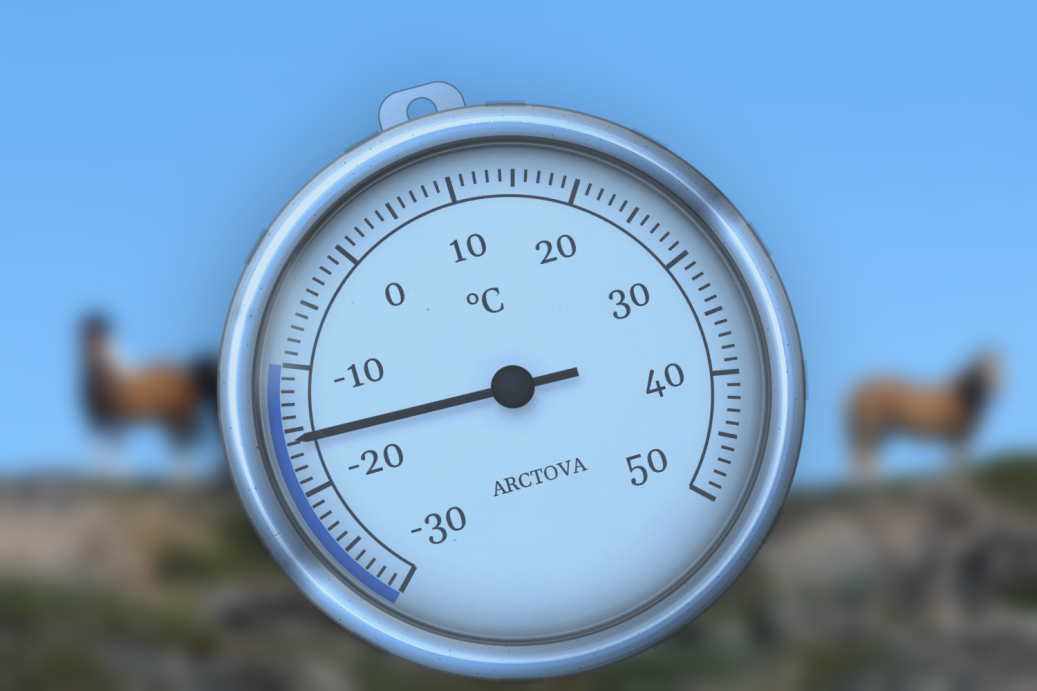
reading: -16°C
